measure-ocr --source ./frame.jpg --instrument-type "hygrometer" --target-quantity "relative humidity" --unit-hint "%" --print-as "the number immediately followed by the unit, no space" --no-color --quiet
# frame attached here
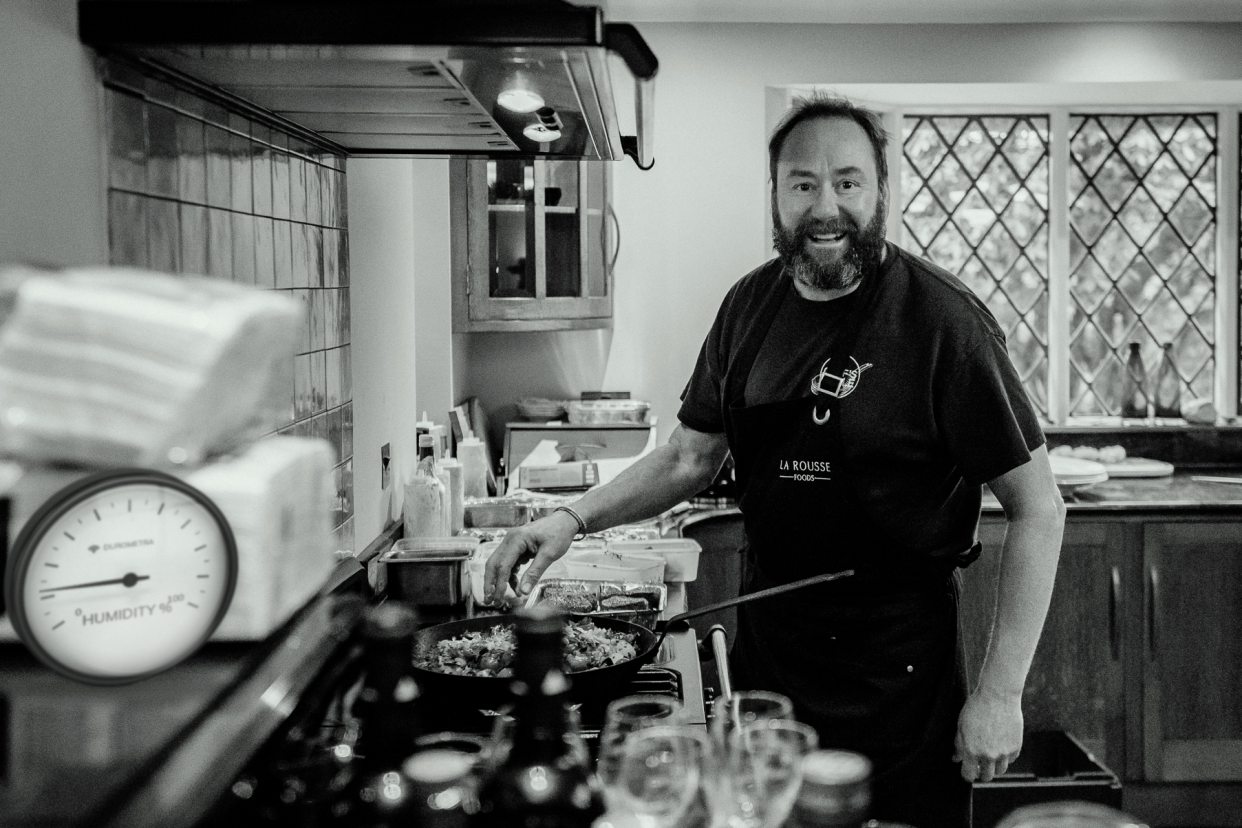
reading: 12.5%
